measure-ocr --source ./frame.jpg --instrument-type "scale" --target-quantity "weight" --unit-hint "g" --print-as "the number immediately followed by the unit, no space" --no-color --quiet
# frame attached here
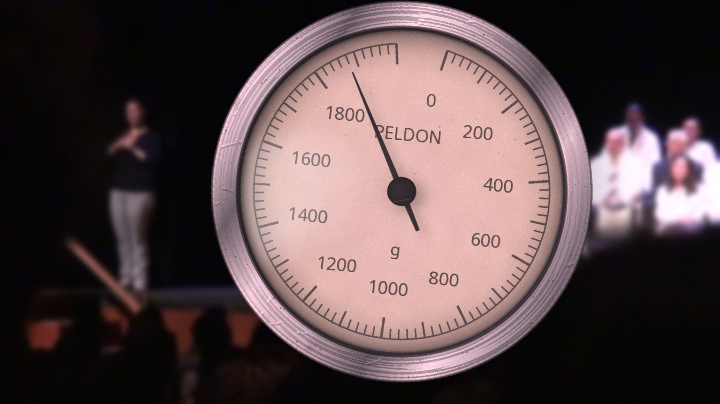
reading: 1880g
